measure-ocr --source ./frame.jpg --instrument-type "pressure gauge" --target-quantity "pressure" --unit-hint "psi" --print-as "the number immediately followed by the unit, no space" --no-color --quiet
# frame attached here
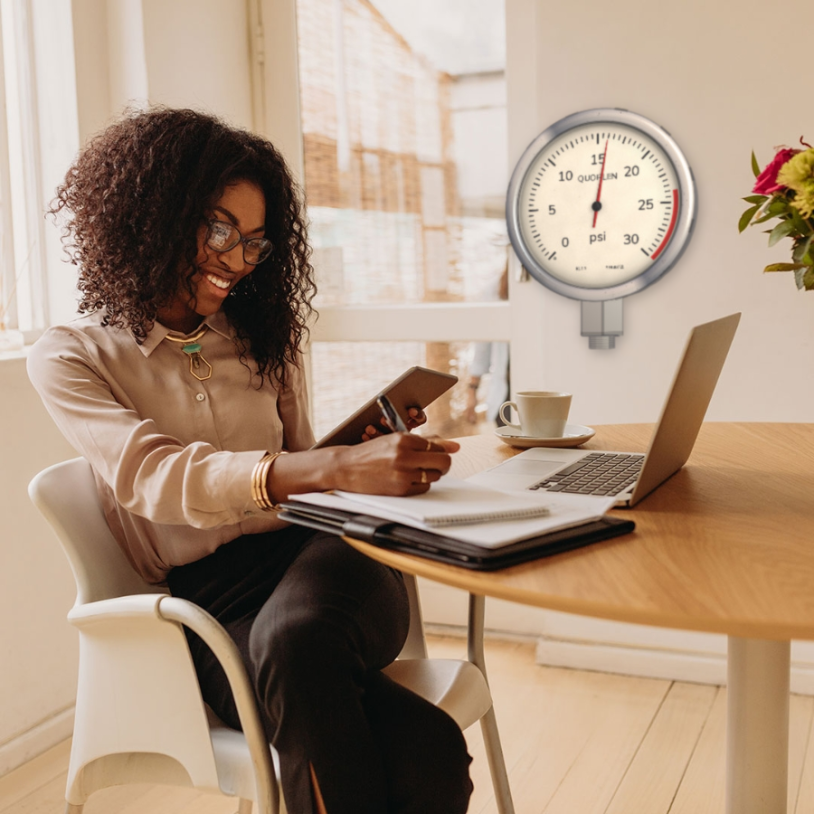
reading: 16psi
